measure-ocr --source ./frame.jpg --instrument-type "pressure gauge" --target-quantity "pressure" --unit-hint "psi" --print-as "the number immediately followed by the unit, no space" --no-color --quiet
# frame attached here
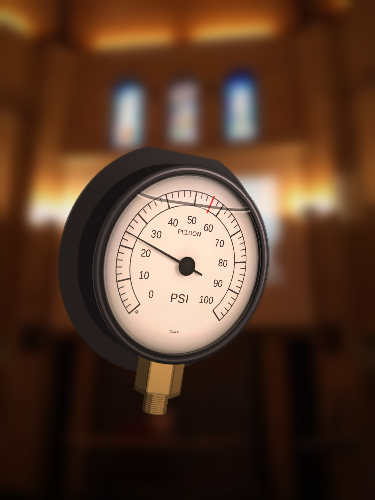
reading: 24psi
